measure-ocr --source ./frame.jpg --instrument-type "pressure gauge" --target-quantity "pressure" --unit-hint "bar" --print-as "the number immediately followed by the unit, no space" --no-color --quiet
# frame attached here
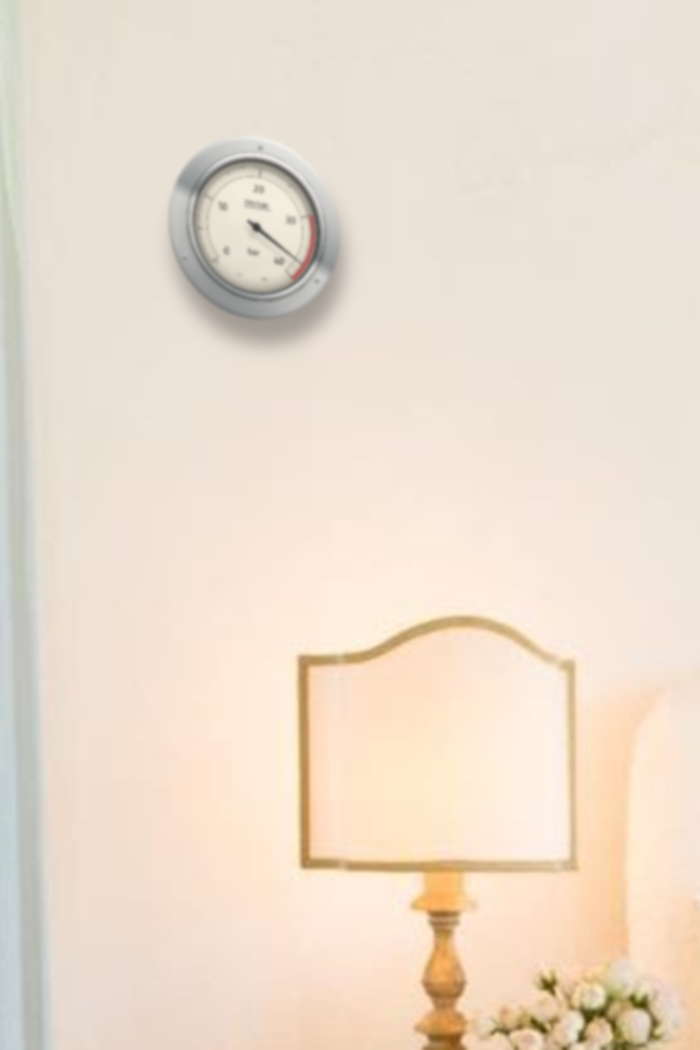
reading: 37.5bar
